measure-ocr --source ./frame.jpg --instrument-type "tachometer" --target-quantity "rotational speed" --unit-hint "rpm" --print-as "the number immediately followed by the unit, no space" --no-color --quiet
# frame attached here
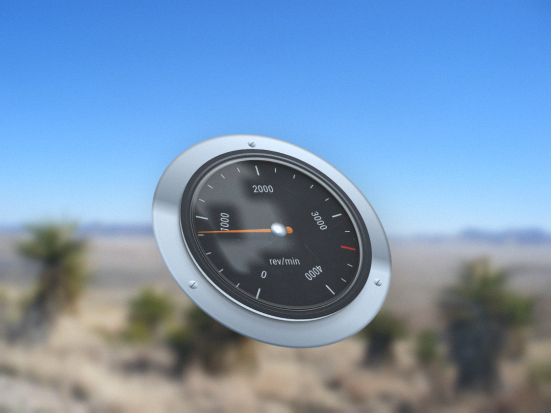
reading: 800rpm
